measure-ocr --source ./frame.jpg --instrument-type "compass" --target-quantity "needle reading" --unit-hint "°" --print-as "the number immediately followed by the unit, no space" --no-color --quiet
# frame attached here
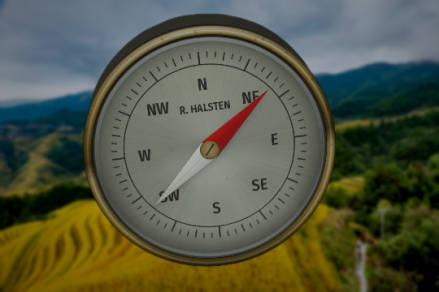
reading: 50°
